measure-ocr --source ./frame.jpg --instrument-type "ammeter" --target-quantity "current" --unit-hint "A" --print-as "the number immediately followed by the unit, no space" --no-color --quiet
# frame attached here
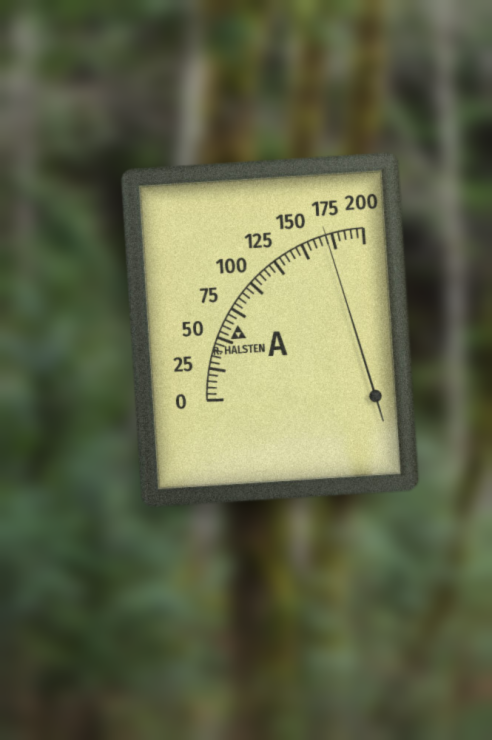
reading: 170A
